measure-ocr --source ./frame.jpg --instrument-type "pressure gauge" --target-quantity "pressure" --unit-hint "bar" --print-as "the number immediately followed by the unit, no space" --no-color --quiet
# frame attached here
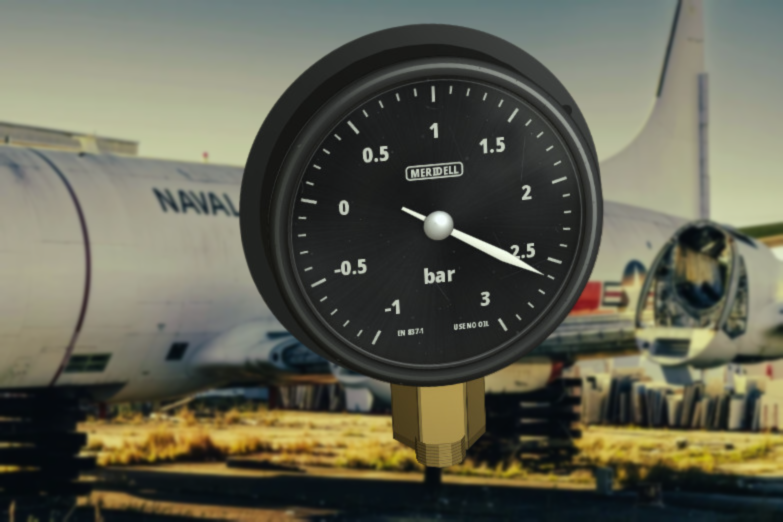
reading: 2.6bar
